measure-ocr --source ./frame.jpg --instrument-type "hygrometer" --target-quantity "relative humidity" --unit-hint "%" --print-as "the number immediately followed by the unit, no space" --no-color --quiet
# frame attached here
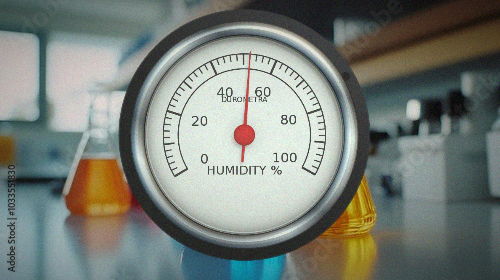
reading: 52%
